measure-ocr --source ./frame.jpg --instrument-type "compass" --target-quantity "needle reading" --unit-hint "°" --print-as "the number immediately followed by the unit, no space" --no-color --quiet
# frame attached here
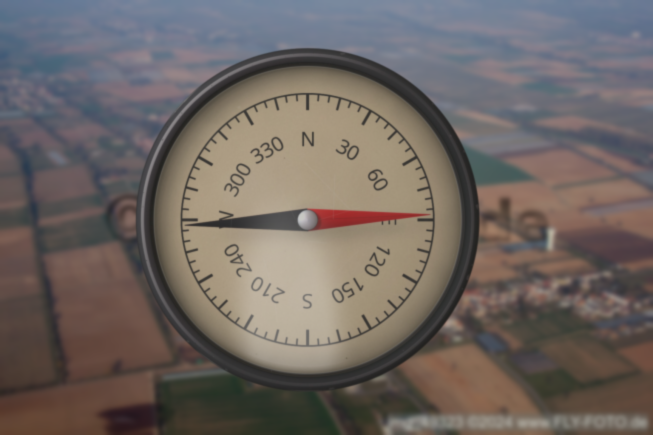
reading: 87.5°
